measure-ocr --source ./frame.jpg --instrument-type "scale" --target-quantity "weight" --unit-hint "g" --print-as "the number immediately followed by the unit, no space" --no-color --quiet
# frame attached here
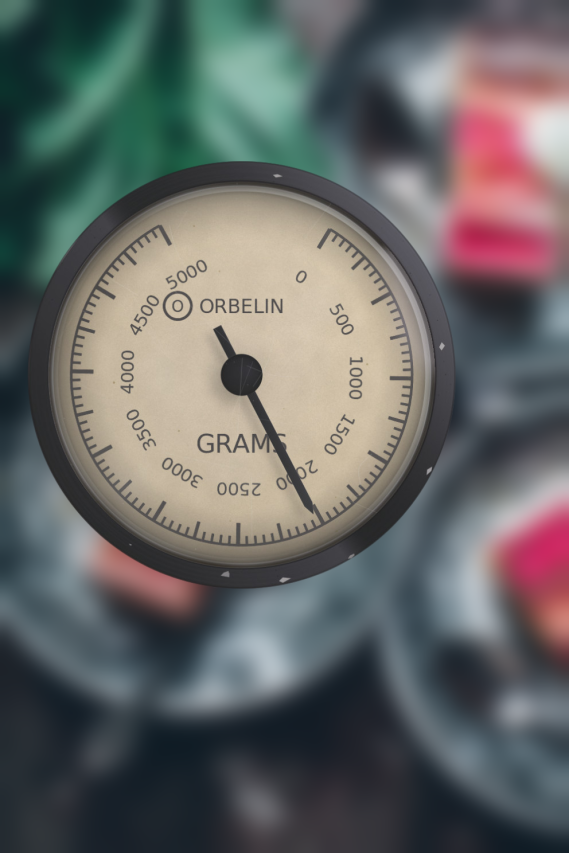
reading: 2025g
